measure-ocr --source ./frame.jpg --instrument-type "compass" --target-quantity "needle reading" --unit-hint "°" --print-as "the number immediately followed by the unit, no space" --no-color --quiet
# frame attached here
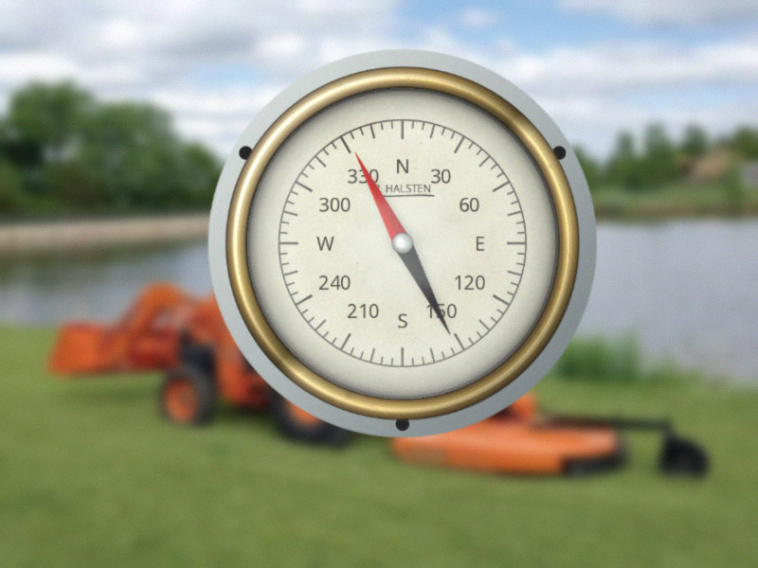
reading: 332.5°
